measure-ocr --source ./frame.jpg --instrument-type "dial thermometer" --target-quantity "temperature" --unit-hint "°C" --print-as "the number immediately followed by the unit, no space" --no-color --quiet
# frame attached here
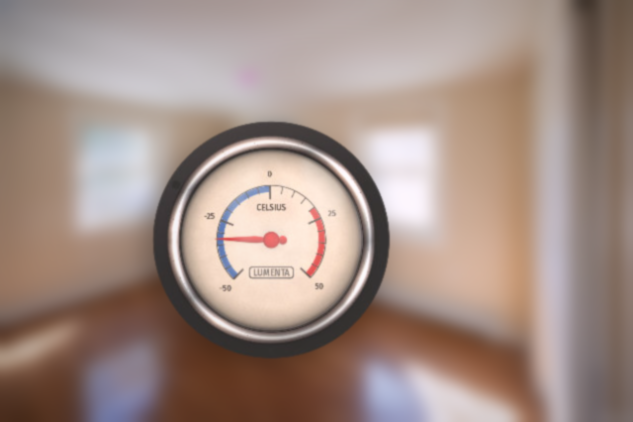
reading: -32.5°C
